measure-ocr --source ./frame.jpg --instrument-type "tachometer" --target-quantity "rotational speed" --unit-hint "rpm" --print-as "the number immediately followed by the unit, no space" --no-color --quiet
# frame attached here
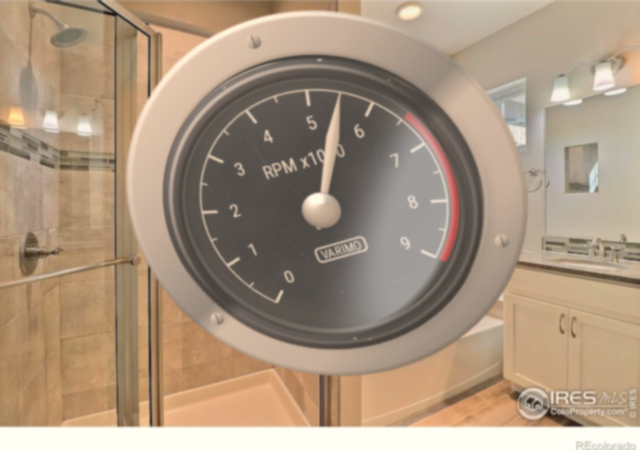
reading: 5500rpm
